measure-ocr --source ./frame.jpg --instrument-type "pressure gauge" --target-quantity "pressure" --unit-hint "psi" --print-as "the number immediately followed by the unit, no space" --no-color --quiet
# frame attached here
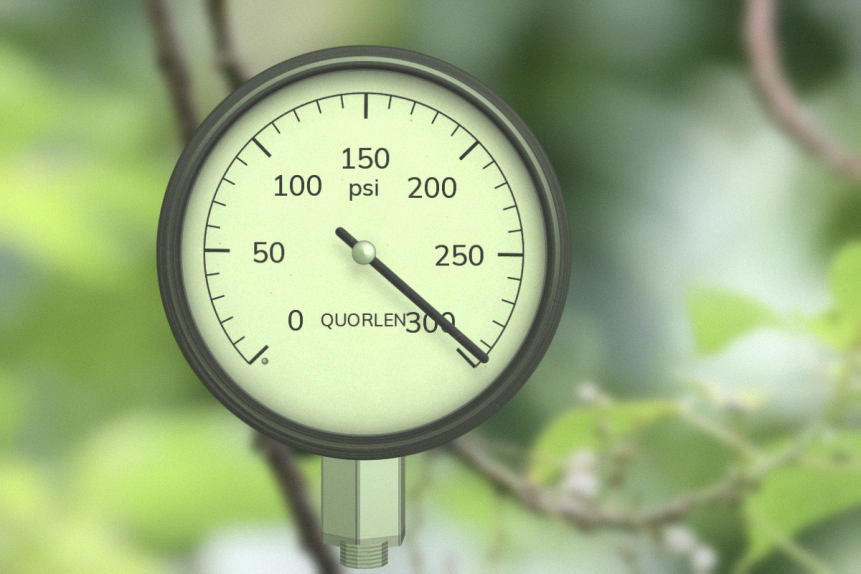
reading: 295psi
